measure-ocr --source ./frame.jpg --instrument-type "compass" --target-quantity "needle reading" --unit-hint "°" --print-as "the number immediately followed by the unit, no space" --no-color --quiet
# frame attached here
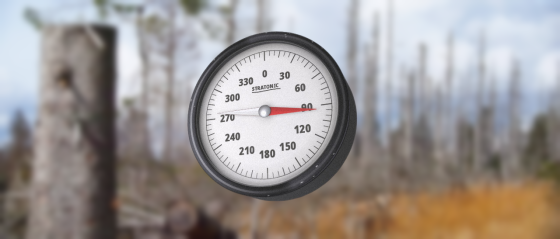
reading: 95°
